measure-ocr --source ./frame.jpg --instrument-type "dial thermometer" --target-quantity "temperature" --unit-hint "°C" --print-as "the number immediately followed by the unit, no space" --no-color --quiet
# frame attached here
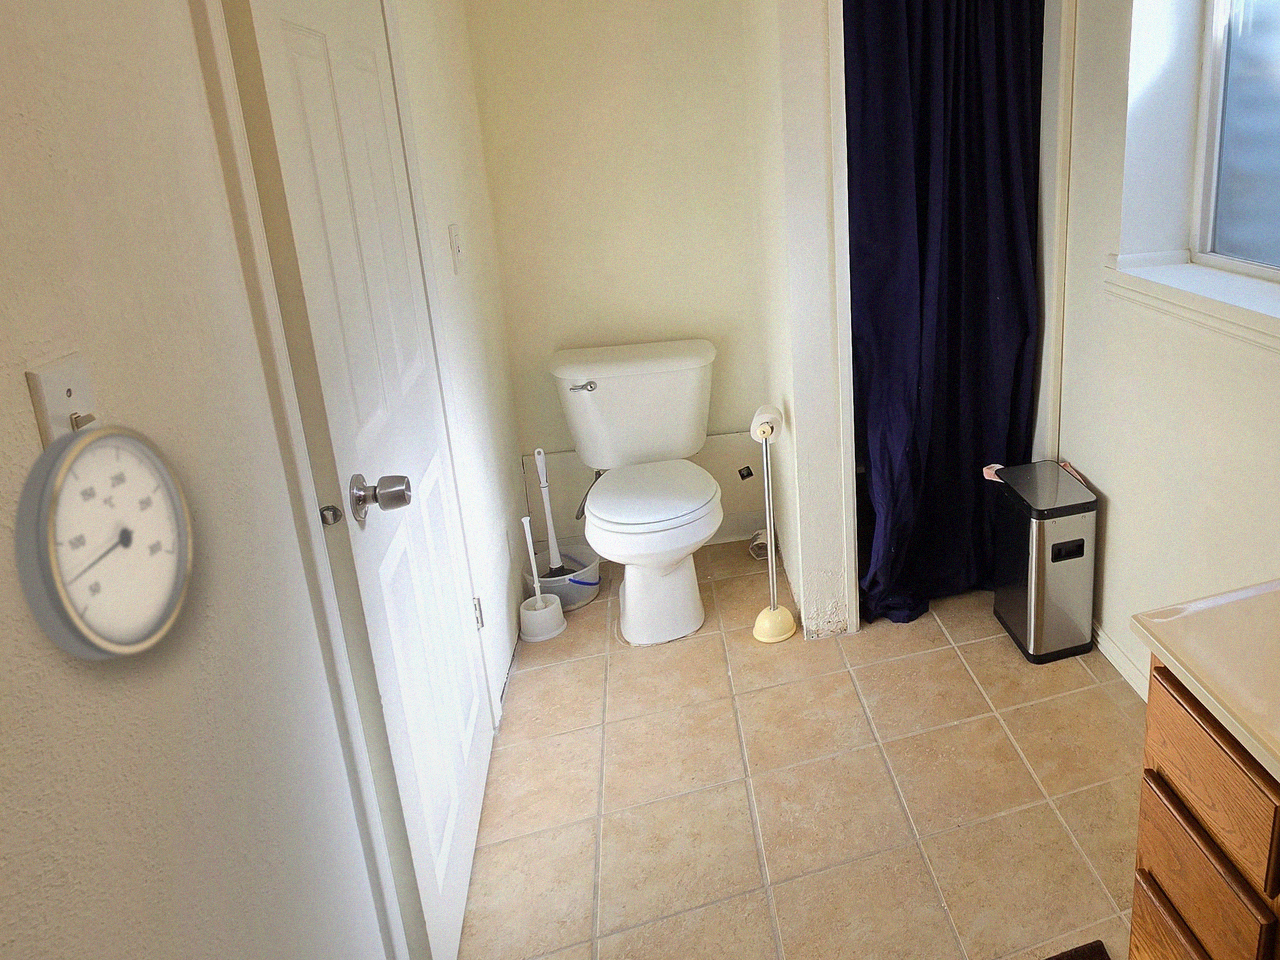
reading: 75°C
